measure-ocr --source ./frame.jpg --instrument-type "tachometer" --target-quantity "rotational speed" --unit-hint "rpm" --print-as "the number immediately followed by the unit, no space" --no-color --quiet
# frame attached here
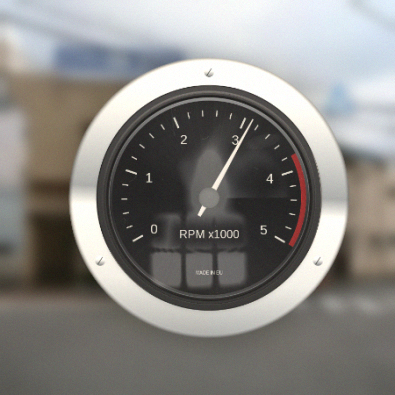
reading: 3100rpm
